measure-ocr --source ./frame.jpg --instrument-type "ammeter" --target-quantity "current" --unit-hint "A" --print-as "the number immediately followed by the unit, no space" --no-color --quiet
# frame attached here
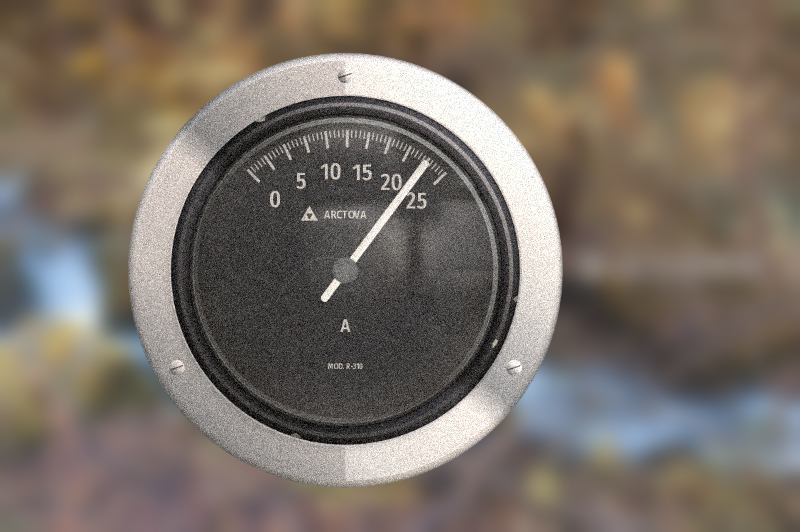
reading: 22.5A
